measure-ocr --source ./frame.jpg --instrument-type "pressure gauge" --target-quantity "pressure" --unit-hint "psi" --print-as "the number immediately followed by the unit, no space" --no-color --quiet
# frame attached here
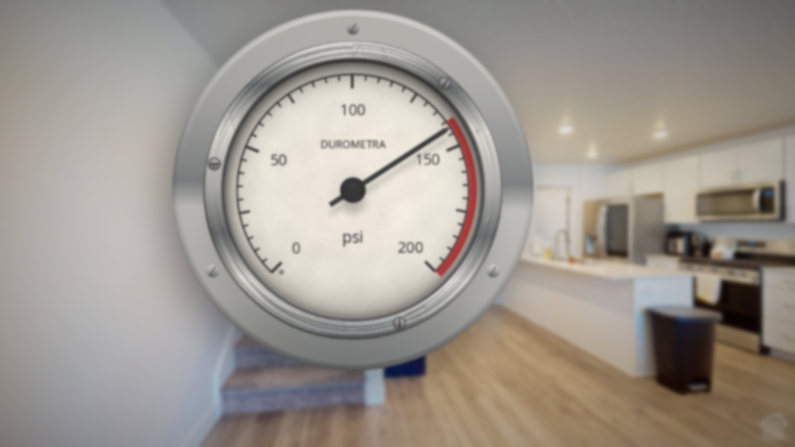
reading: 142.5psi
